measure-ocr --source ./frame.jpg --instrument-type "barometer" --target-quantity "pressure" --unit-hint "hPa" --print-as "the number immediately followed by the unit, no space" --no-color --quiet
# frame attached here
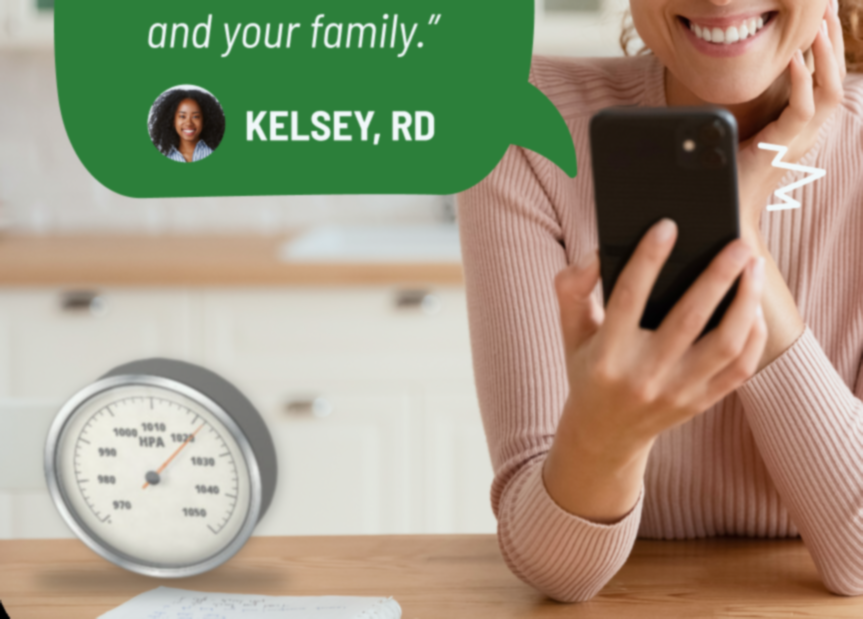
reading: 1022hPa
